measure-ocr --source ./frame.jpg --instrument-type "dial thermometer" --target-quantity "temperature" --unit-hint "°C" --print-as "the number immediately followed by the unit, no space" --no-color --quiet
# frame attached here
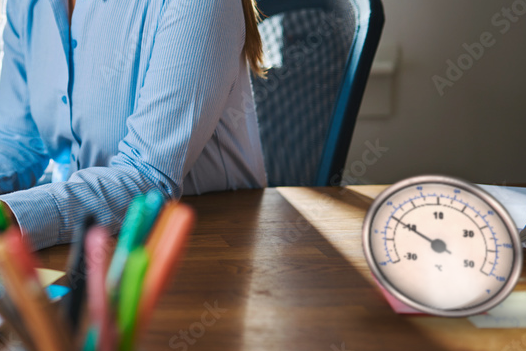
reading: -10°C
